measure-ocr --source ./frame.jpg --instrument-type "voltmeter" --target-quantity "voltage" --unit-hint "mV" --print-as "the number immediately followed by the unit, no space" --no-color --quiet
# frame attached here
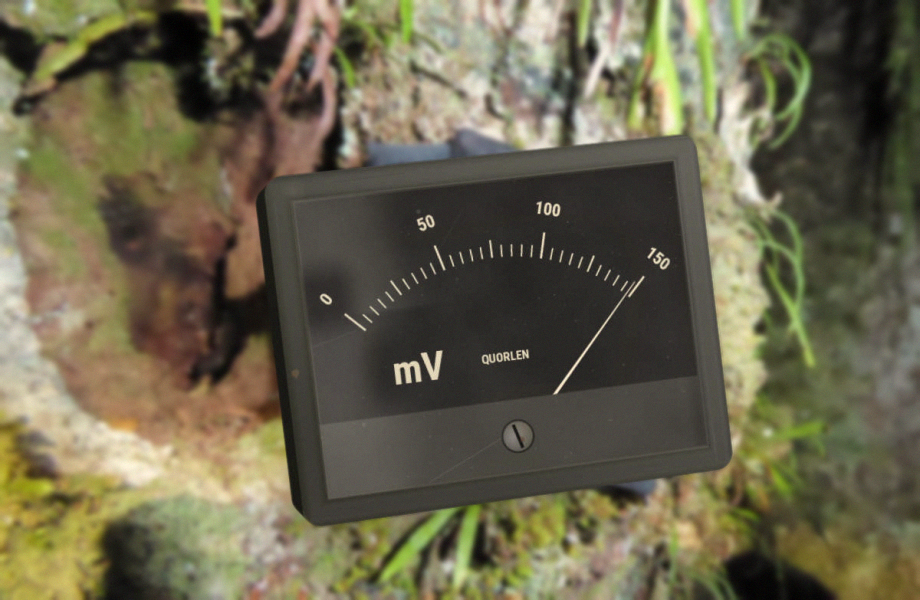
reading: 147.5mV
